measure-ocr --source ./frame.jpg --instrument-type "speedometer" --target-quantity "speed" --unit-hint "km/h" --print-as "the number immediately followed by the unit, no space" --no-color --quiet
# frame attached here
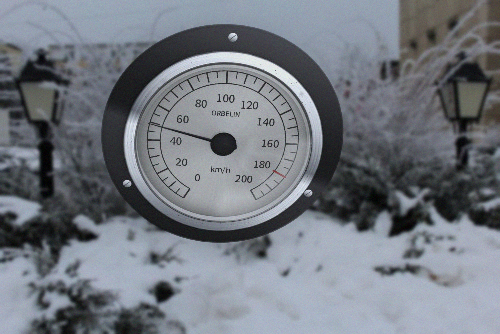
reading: 50km/h
